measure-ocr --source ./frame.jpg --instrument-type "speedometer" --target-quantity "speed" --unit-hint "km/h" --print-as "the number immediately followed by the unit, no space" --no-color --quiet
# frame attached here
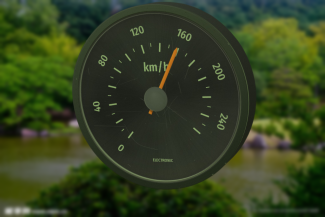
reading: 160km/h
